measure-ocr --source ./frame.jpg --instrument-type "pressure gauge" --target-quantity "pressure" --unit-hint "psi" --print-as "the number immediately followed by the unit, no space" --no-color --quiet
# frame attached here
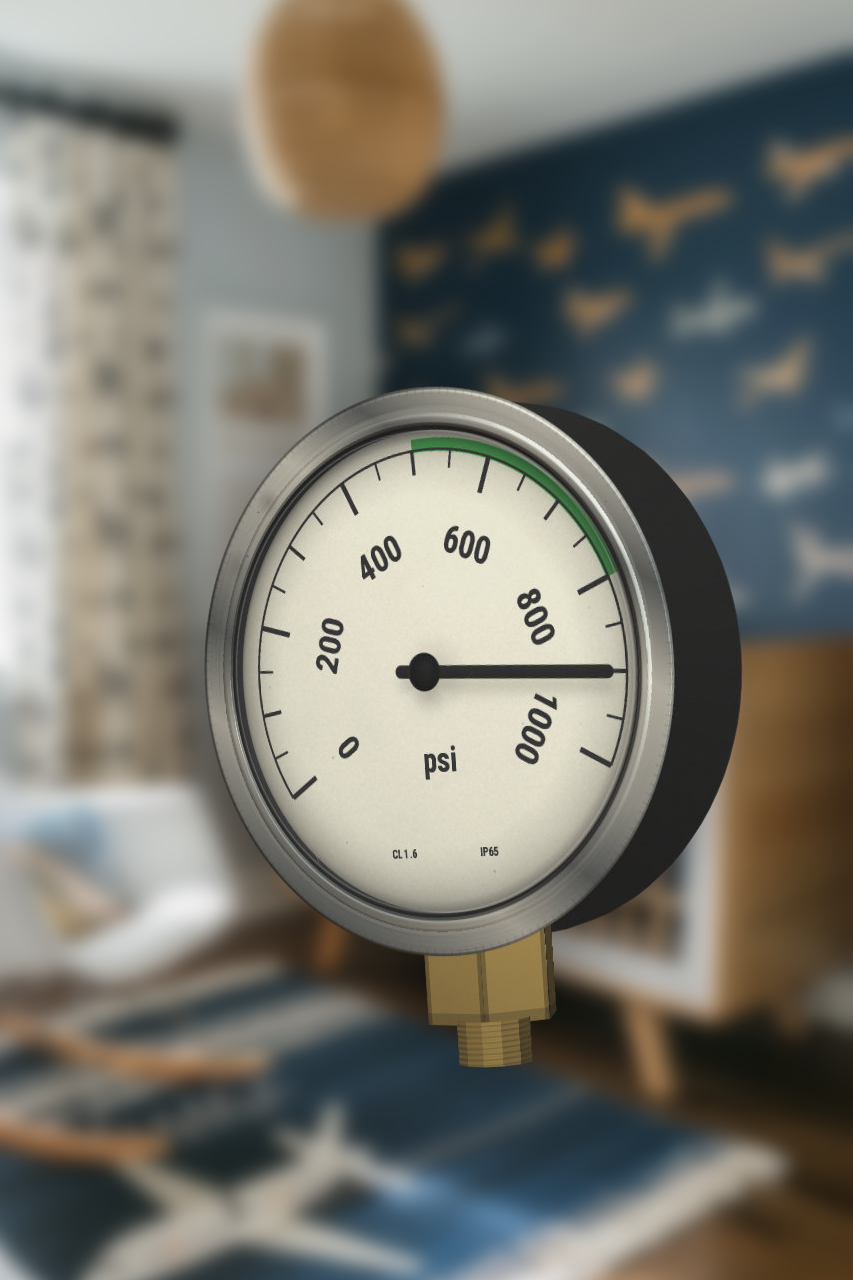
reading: 900psi
